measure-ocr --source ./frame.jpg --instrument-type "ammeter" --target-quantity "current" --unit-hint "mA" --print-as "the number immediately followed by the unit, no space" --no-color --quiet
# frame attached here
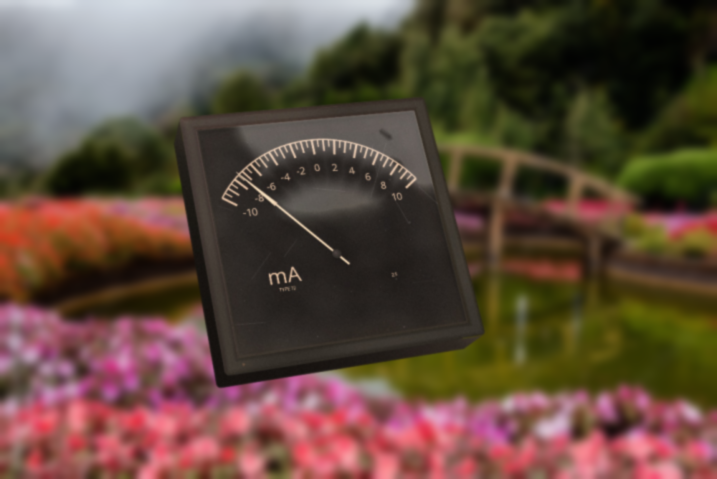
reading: -7.5mA
